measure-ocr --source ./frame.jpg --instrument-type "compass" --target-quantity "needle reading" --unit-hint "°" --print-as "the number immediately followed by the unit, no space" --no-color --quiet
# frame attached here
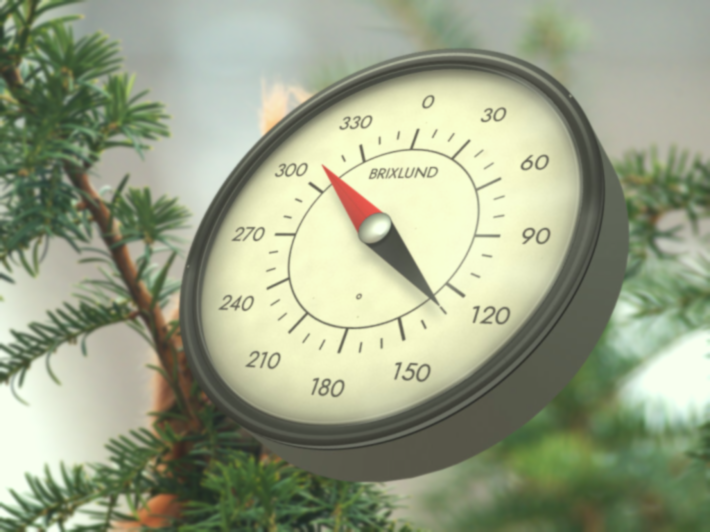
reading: 310°
